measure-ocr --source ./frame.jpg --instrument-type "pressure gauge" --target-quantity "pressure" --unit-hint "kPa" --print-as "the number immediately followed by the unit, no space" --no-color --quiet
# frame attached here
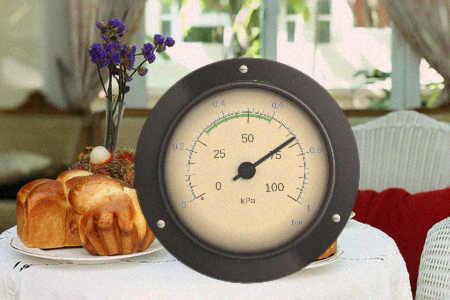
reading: 72.5kPa
